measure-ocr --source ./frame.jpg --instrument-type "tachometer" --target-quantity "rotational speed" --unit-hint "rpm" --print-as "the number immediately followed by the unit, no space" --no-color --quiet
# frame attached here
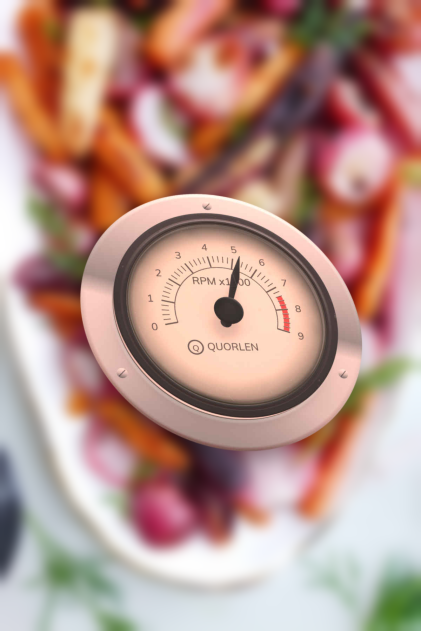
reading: 5200rpm
